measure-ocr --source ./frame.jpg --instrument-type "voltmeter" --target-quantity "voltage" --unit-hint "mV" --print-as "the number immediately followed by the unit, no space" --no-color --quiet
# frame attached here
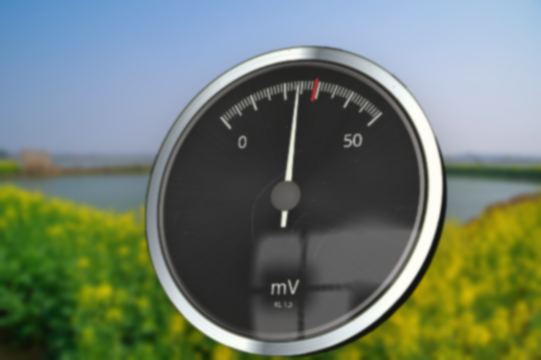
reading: 25mV
